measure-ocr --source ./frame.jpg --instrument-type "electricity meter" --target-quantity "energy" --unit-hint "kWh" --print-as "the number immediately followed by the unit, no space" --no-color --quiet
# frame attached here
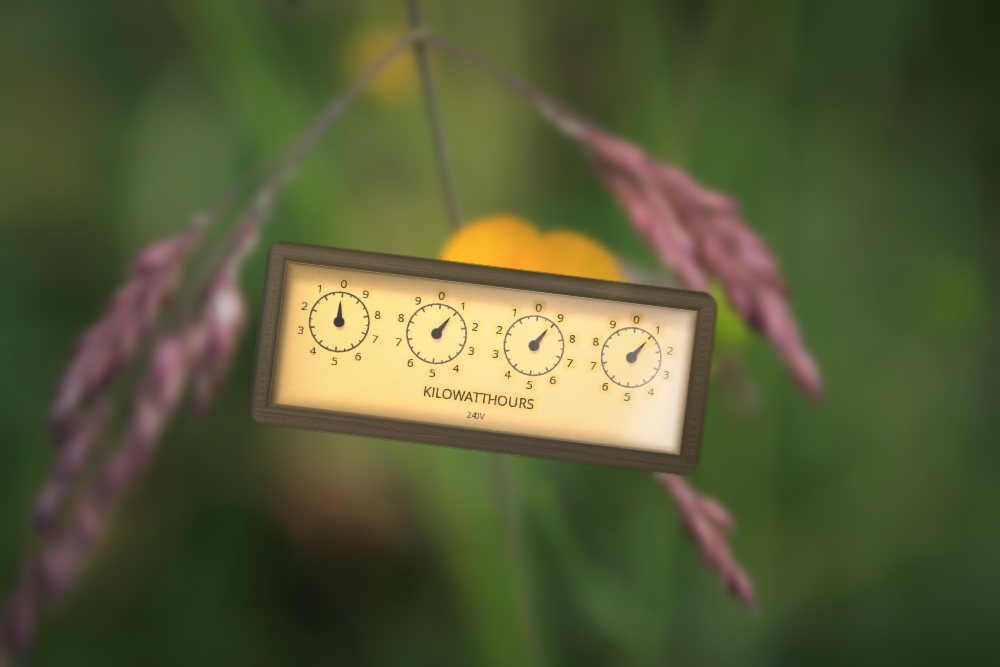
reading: 91kWh
